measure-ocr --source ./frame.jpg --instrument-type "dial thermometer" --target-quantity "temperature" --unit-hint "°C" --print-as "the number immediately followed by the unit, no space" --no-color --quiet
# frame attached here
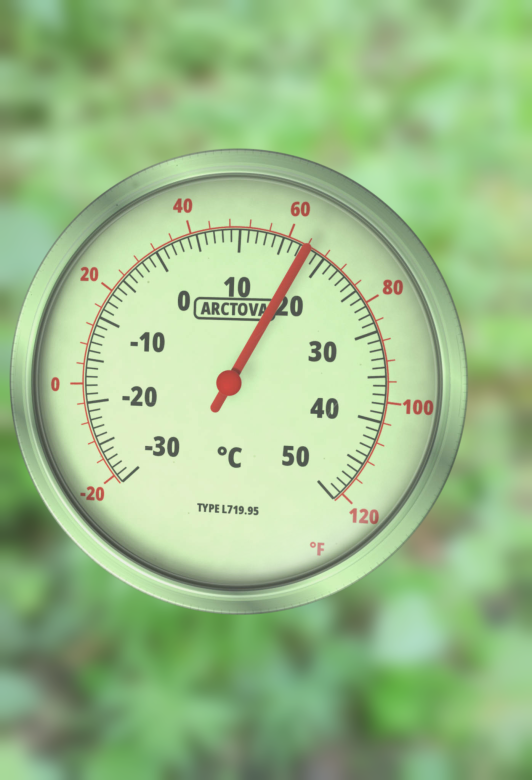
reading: 18°C
